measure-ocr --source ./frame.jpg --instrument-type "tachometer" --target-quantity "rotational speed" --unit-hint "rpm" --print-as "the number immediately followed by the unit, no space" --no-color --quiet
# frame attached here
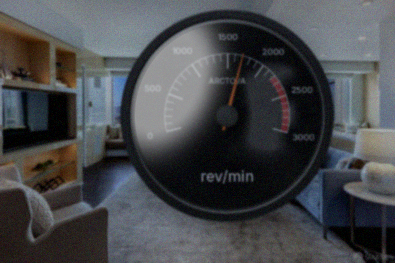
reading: 1700rpm
